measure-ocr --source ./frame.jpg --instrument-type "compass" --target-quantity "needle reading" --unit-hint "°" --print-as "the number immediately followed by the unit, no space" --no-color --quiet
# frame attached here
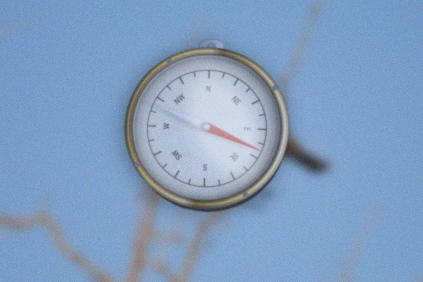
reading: 112.5°
